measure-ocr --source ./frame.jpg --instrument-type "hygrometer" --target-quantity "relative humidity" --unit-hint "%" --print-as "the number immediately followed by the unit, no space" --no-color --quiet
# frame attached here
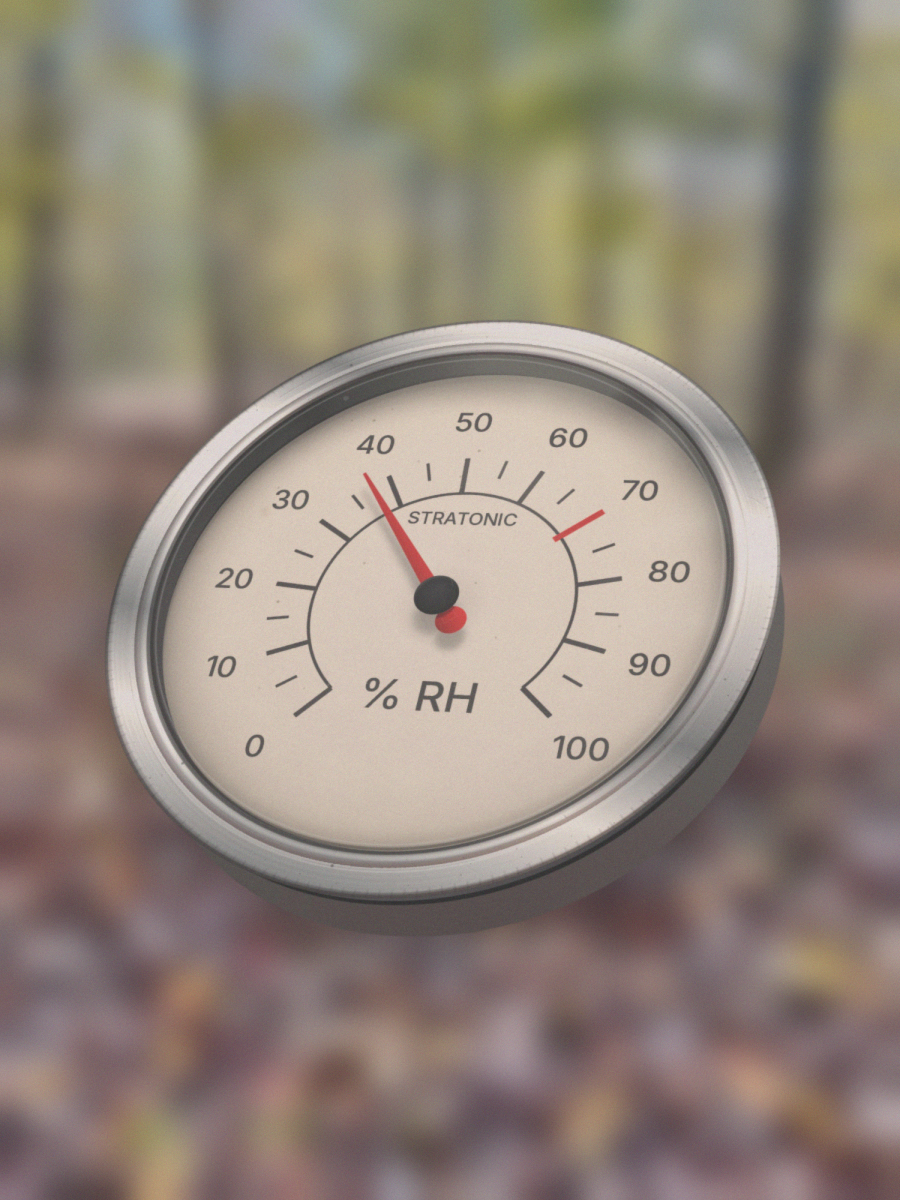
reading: 37.5%
